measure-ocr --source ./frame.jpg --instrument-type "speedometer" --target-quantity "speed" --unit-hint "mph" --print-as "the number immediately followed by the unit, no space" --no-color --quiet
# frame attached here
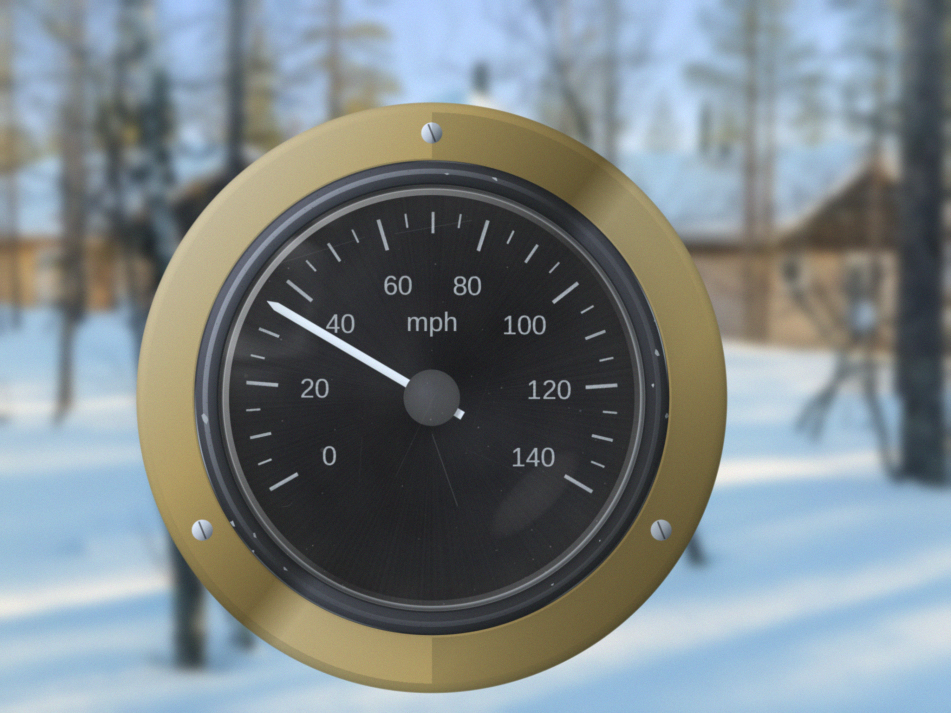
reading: 35mph
